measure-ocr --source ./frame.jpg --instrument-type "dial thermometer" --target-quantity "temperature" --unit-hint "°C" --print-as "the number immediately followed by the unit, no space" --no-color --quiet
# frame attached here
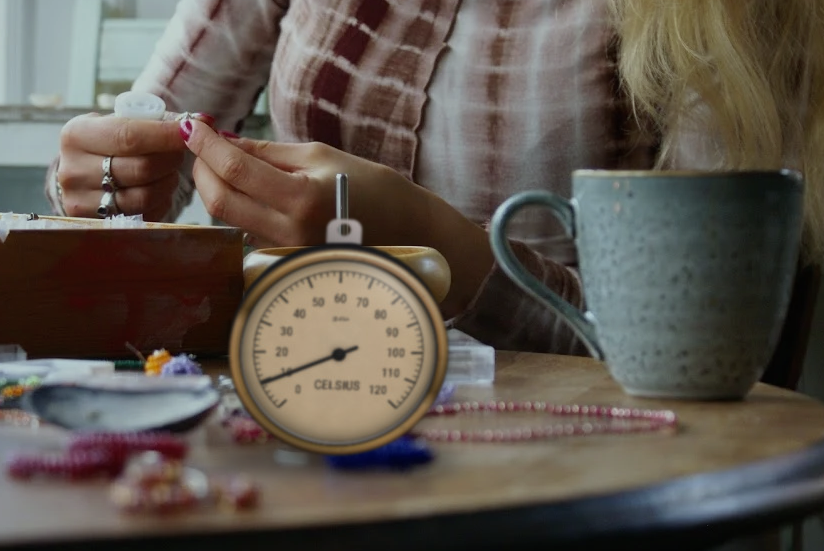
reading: 10°C
